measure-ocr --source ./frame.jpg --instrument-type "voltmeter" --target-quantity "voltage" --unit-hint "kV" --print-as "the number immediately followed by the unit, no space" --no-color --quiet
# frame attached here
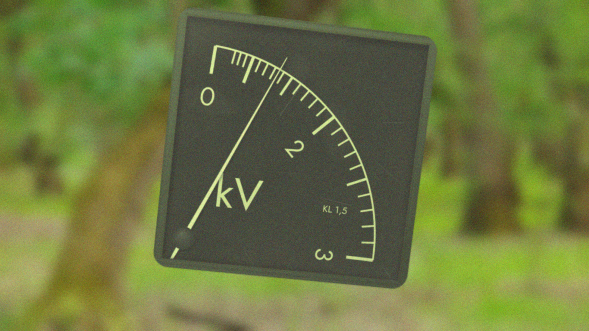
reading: 1.35kV
